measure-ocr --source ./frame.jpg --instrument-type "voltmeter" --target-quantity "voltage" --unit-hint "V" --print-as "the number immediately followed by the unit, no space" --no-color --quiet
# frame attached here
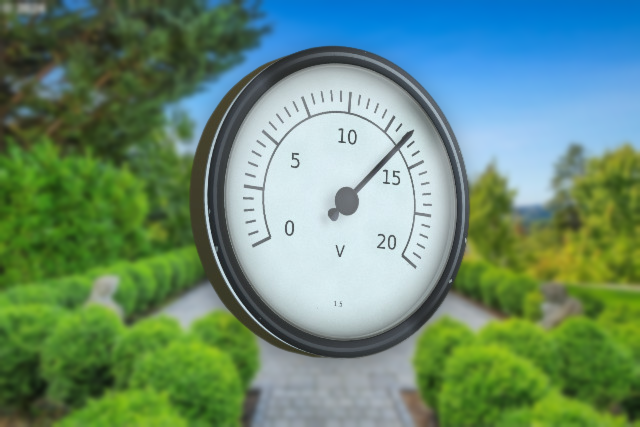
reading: 13.5V
